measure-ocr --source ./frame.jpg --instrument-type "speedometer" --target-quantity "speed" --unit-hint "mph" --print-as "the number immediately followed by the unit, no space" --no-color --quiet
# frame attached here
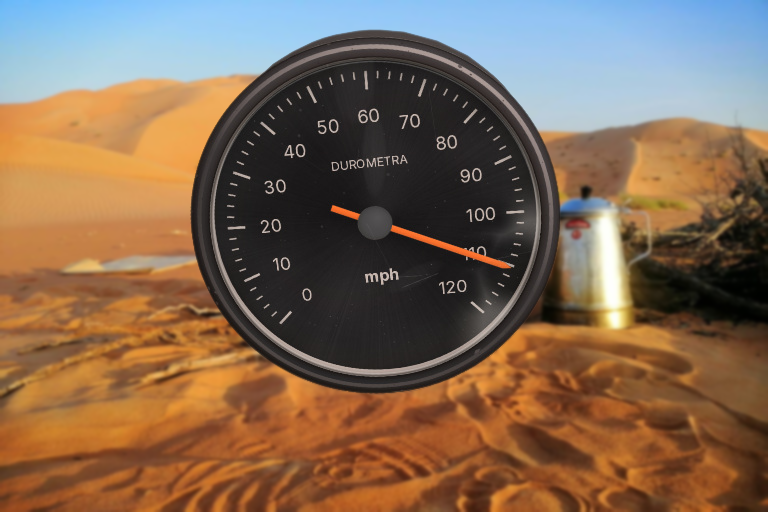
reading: 110mph
